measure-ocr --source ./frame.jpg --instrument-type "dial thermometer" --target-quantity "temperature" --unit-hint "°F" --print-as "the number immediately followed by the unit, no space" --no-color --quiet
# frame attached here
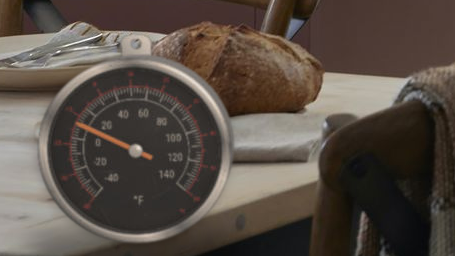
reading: 10°F
